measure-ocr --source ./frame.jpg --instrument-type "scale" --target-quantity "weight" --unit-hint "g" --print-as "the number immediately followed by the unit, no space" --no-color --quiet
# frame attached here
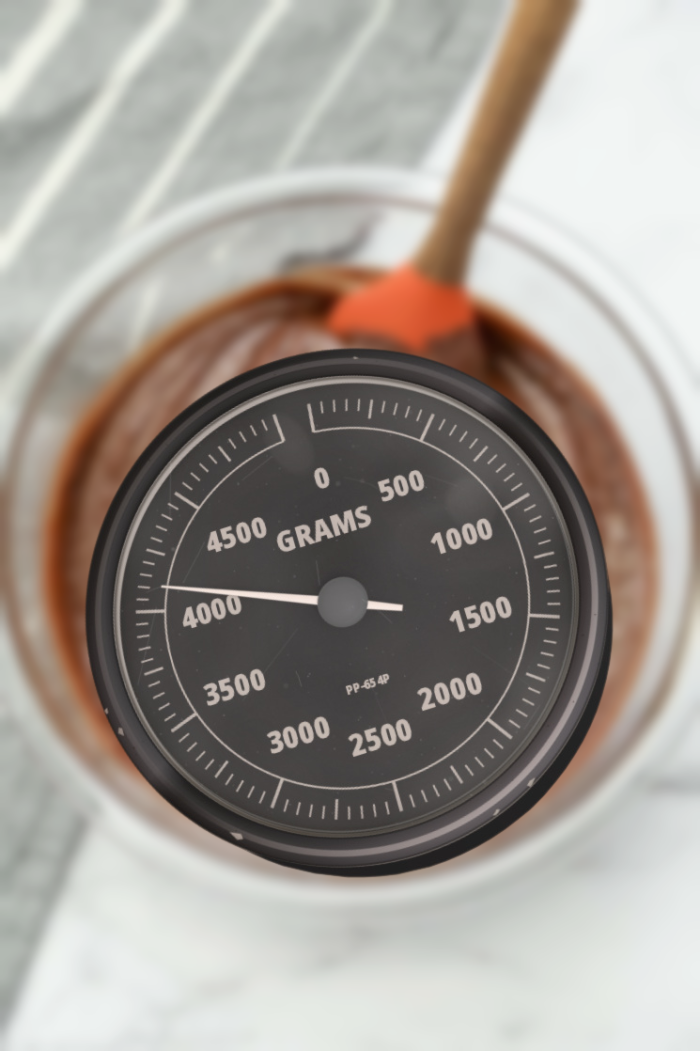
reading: 4100g
